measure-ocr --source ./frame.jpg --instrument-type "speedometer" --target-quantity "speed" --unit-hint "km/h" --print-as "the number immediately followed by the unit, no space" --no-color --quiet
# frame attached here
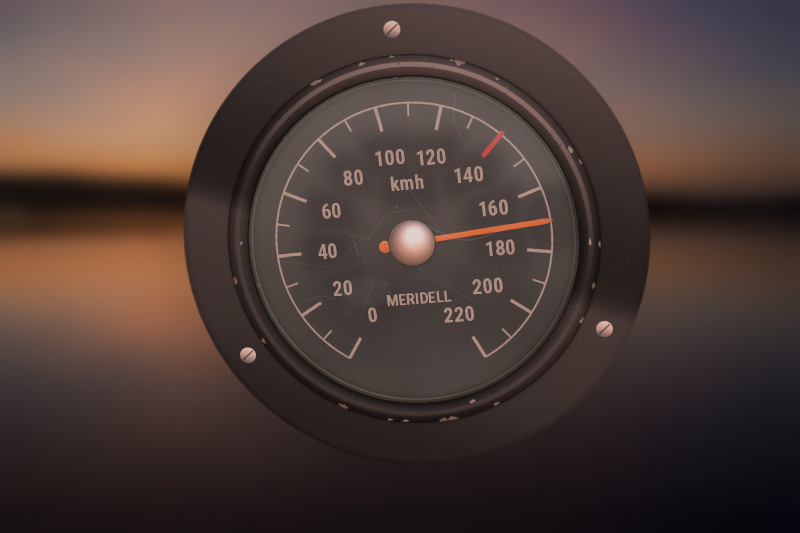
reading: 170km/h
